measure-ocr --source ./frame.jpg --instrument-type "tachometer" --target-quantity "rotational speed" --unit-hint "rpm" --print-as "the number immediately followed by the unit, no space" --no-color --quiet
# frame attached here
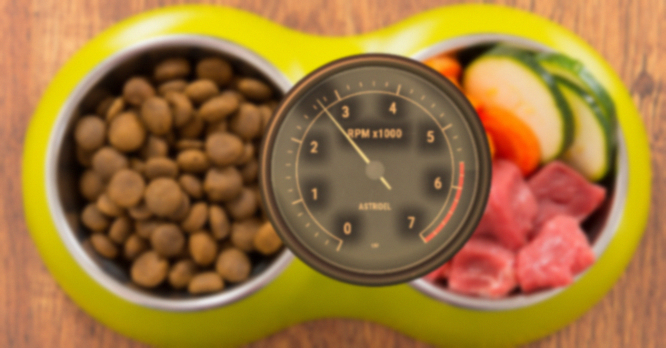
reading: 2700rpm
